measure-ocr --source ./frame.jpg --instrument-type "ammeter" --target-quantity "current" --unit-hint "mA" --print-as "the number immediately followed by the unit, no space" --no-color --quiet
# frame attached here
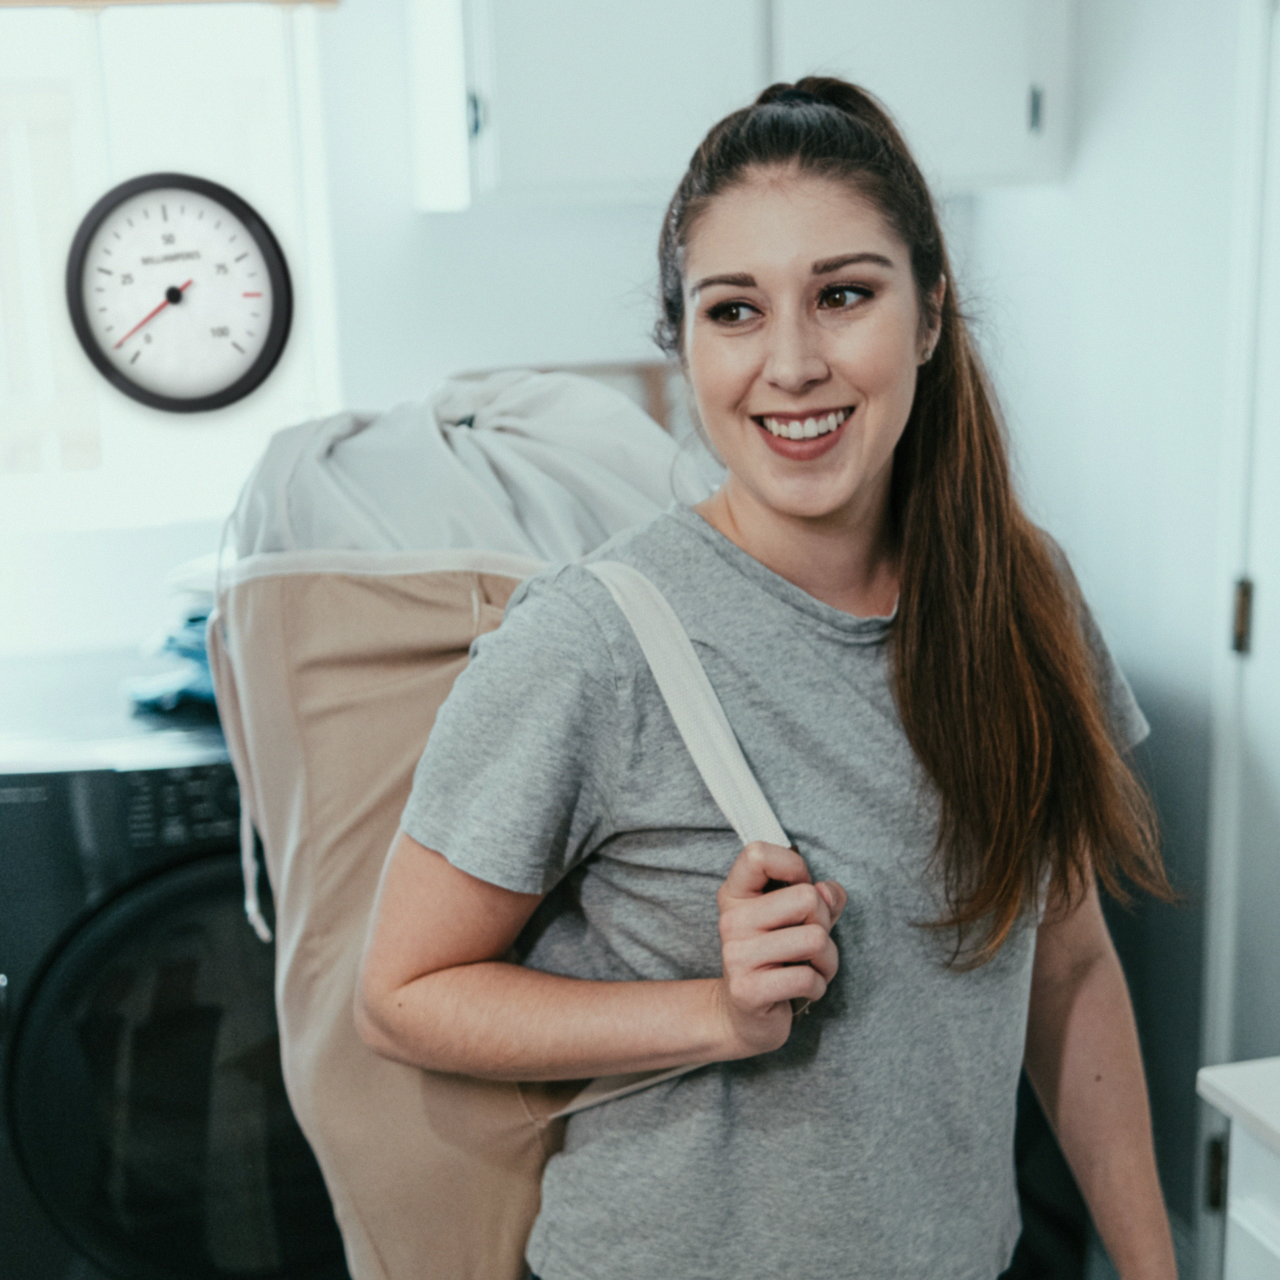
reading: 5mA
